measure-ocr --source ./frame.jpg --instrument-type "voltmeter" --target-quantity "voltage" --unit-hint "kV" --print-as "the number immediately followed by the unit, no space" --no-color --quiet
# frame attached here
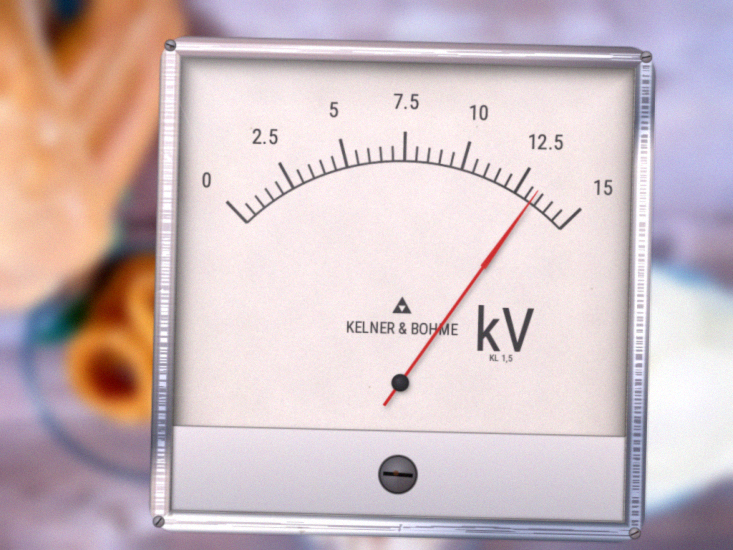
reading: 13.25kV
